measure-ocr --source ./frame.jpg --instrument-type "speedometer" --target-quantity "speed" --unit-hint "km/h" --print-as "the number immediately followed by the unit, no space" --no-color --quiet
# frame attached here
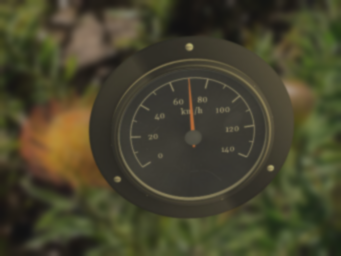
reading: 70km/h
